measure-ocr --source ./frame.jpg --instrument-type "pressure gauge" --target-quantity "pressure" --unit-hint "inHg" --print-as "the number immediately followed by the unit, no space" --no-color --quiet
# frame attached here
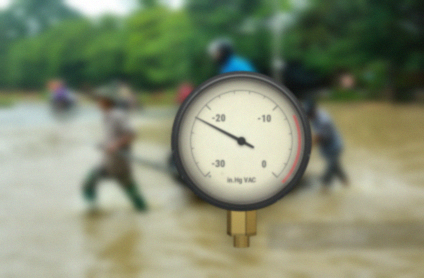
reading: -22inHg
